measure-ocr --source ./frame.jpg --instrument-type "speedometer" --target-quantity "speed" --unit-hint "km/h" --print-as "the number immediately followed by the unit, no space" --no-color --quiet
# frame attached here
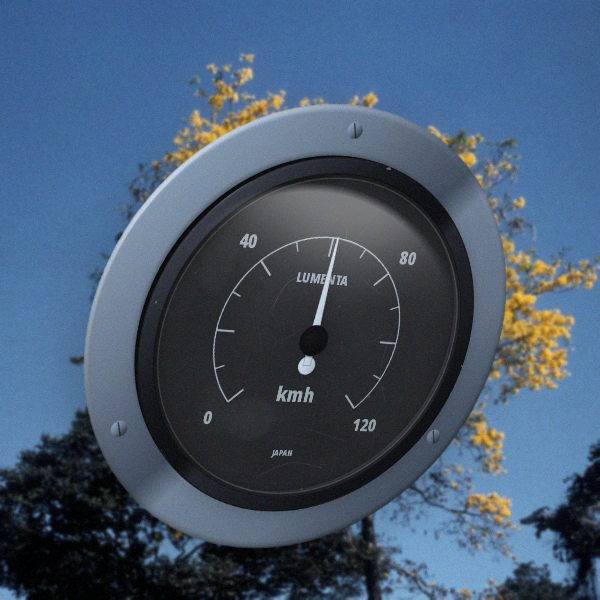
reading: 60km/h
